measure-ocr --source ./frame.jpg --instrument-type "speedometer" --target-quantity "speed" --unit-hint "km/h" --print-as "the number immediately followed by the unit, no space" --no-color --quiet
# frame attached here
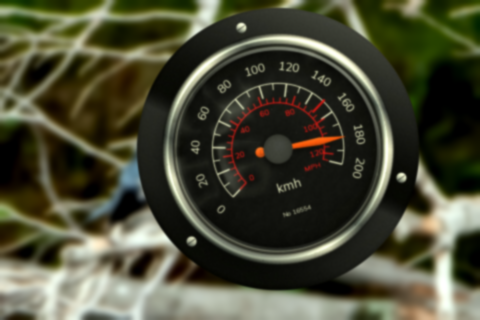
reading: 180km/h
